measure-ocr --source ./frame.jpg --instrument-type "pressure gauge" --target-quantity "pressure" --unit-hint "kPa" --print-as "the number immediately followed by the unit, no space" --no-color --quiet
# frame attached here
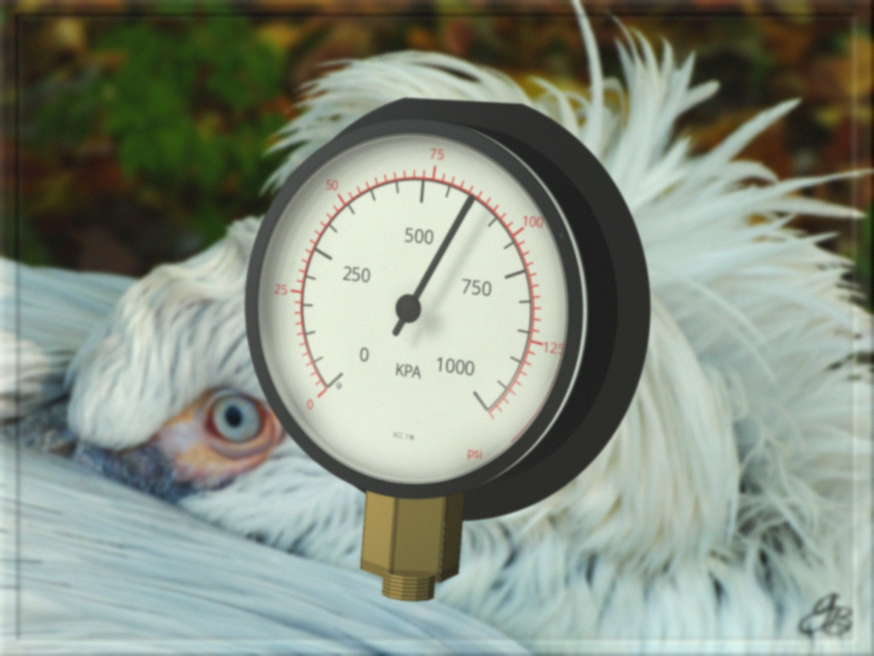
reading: 600kPa
